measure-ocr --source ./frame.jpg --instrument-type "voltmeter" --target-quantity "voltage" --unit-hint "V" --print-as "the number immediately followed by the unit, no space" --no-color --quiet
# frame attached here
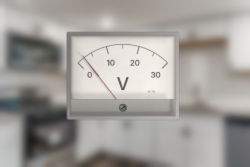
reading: 2.5V
